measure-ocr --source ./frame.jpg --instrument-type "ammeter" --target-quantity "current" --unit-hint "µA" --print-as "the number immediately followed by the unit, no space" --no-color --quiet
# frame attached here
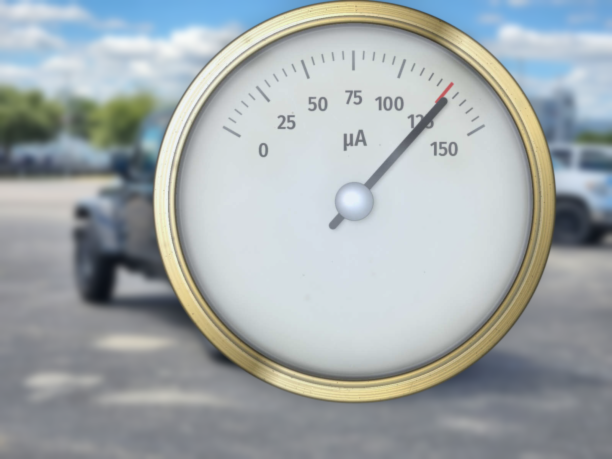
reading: 127.5µA
